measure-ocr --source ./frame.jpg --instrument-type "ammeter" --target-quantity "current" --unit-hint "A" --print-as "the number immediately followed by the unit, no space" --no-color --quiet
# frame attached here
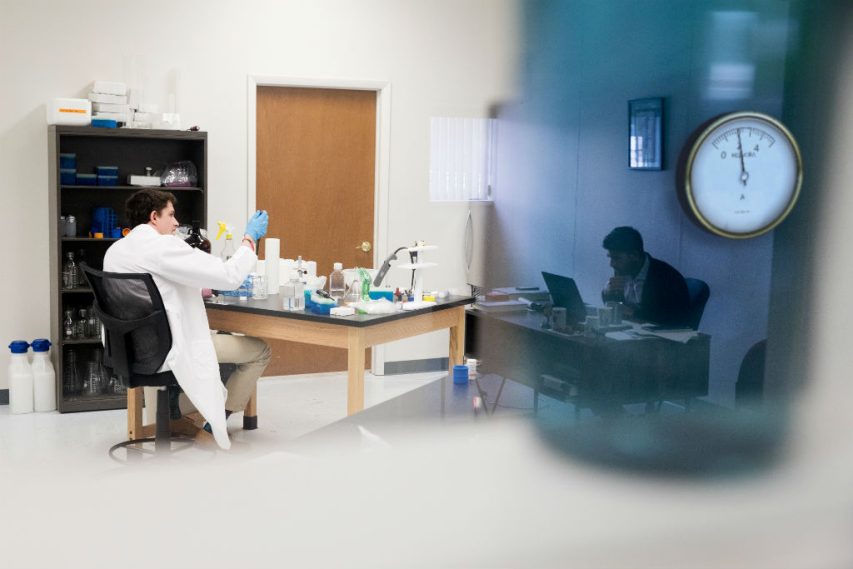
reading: 2A
